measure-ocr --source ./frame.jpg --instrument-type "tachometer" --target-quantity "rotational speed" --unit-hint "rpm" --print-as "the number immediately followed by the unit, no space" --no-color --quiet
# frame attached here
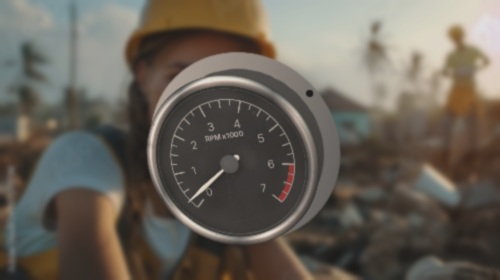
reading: 250rpm
